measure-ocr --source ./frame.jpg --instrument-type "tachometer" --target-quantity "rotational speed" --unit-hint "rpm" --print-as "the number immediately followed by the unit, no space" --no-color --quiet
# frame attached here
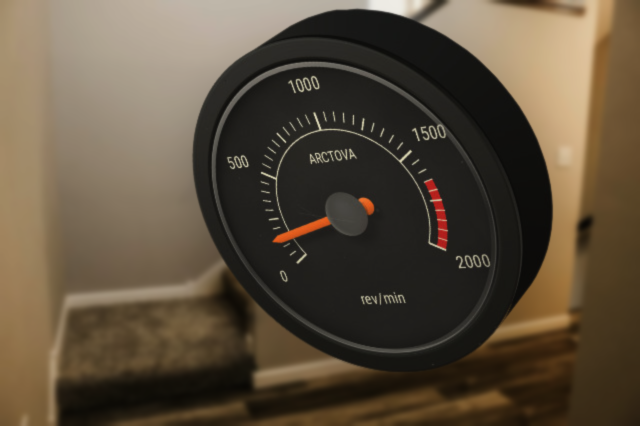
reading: 150rpm
